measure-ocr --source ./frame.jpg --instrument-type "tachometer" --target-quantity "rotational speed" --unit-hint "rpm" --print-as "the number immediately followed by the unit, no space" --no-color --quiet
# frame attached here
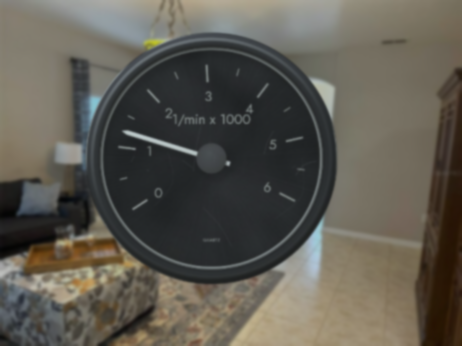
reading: 1250rpm
